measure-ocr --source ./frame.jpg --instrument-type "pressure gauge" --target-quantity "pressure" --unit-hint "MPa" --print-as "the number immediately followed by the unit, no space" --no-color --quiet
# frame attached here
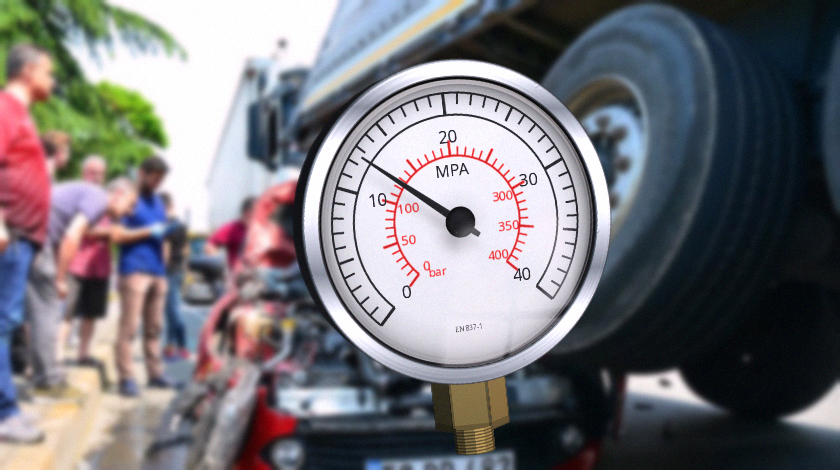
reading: 12.5MPa
